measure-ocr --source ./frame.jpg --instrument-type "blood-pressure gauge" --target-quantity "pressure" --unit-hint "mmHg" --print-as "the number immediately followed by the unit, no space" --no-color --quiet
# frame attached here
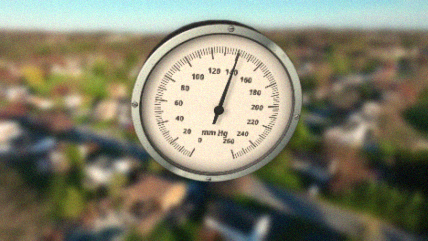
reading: 140mmHg
